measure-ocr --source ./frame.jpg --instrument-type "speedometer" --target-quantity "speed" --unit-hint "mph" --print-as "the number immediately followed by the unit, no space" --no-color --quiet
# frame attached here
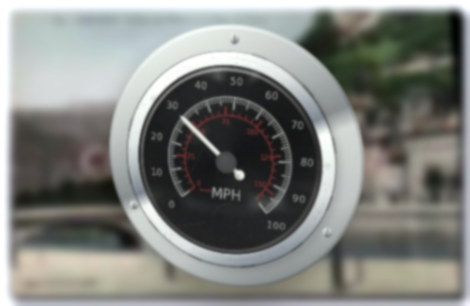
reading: 30mph
